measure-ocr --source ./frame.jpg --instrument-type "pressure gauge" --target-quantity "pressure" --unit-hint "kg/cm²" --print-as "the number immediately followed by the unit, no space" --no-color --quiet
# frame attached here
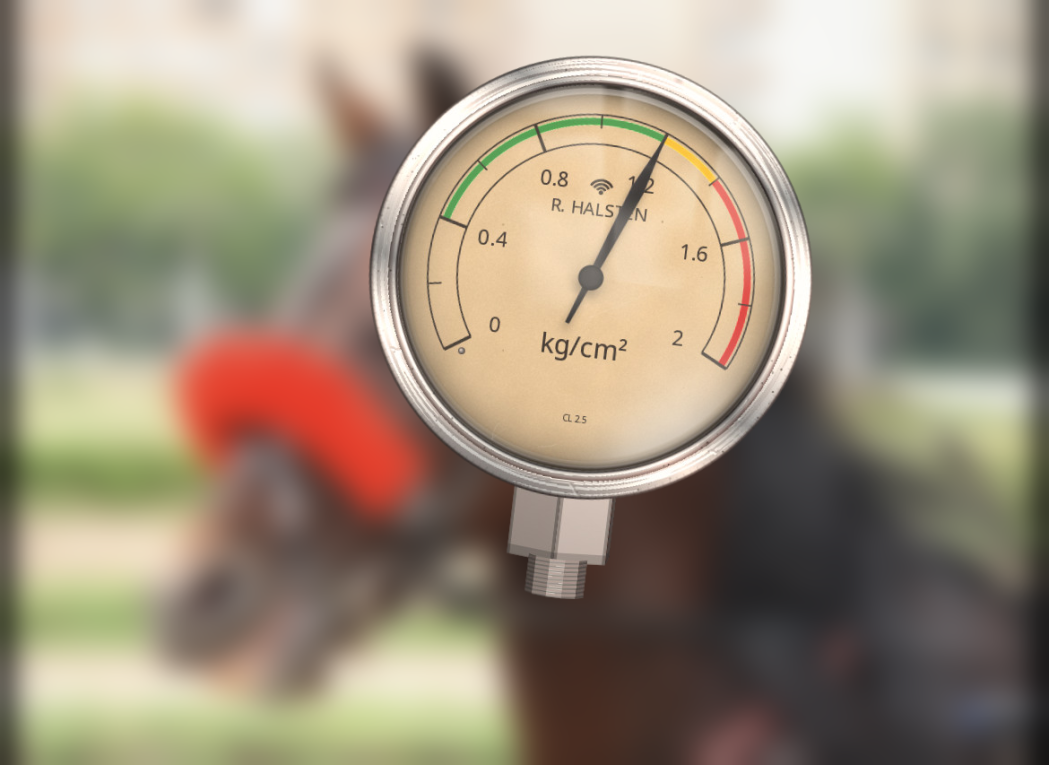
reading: 1.2kg/cm²
